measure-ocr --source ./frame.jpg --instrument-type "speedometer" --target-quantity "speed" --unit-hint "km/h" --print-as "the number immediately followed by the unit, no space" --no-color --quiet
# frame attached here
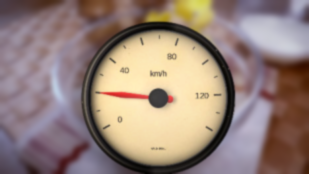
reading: 20km/h
